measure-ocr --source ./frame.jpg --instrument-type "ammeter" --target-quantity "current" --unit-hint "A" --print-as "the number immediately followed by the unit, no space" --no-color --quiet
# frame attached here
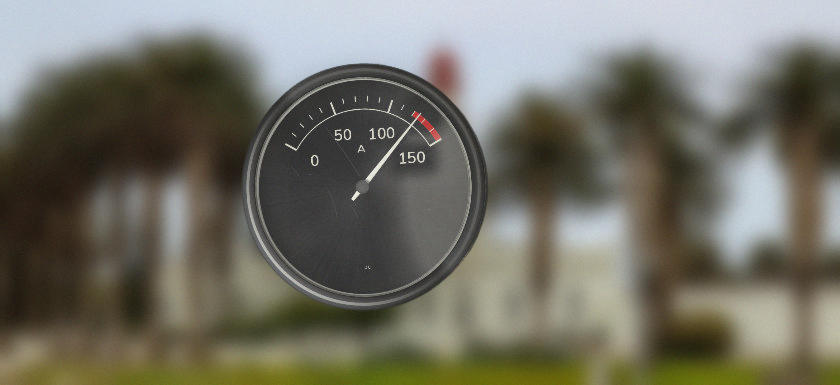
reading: 125A
